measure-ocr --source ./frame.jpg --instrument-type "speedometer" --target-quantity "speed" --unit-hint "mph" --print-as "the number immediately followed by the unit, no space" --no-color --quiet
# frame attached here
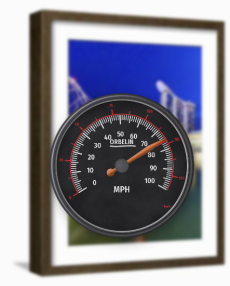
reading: 75mph
